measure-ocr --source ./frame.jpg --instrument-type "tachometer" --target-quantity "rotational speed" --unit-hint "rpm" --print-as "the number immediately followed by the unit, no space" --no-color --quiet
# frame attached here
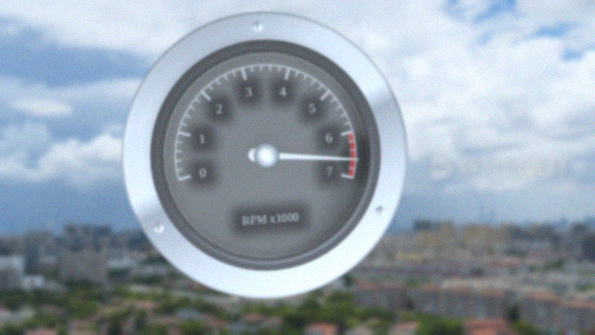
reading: 6600rpm
